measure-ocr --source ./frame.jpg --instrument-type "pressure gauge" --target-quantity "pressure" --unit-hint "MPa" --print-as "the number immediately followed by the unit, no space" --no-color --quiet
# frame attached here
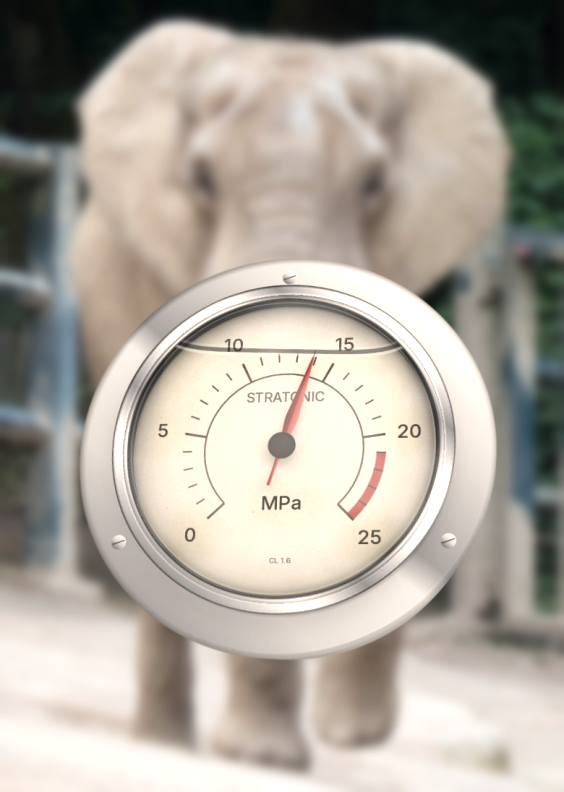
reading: 14MPa
